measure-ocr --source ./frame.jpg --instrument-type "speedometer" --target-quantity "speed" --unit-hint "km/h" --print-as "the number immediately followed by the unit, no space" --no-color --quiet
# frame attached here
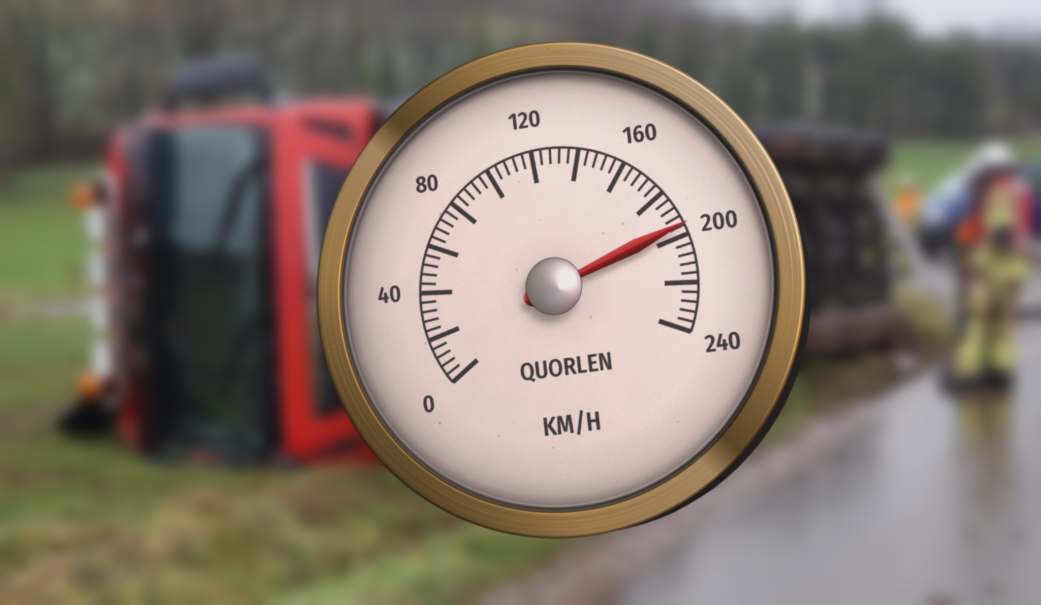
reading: 196km/h
